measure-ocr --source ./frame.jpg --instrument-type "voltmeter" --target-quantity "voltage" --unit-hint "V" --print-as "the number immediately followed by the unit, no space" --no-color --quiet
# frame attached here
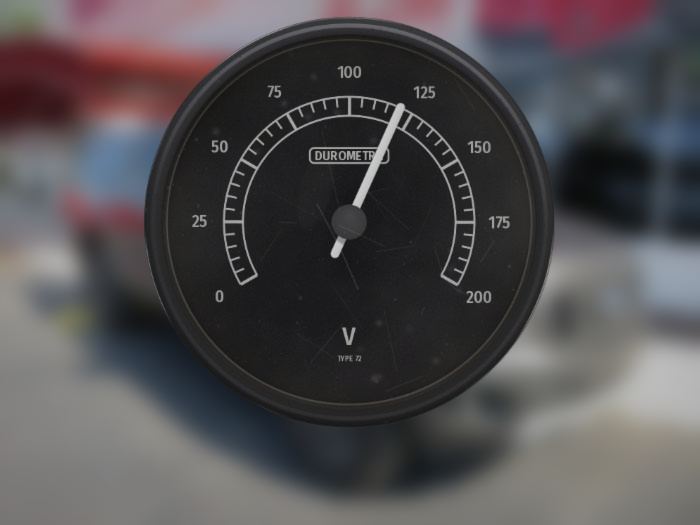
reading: 120V
